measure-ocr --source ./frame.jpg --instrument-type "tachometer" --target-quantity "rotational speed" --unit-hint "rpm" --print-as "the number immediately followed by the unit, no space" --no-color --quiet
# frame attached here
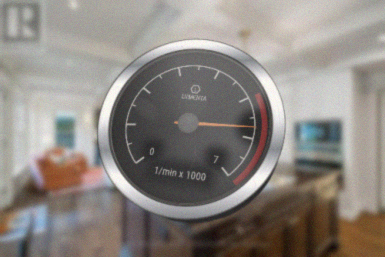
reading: 5750rpm
